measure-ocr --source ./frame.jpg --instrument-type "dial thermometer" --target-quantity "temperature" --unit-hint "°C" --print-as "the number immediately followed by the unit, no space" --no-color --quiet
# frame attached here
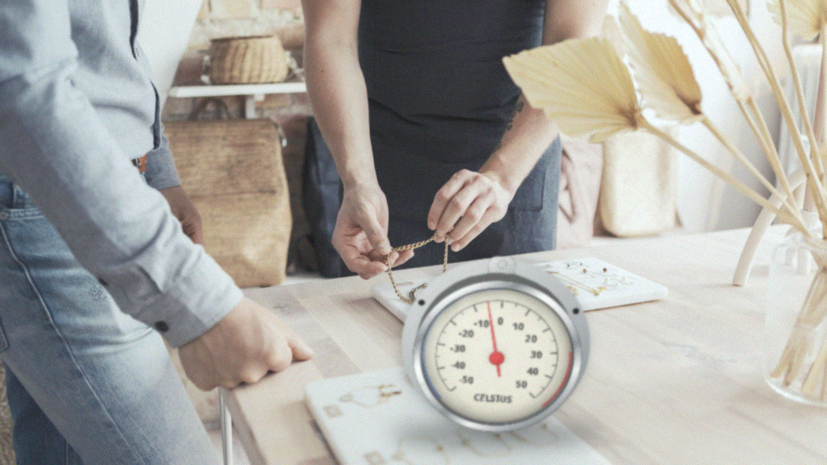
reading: -5°C
